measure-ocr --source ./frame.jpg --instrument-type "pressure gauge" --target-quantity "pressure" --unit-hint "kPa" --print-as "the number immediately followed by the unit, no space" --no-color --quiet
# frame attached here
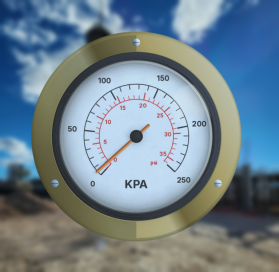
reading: 5kPa
